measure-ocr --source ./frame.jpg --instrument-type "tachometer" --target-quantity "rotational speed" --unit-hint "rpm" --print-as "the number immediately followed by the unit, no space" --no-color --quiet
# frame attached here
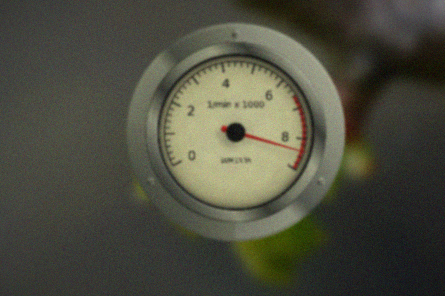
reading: 8400rpm
